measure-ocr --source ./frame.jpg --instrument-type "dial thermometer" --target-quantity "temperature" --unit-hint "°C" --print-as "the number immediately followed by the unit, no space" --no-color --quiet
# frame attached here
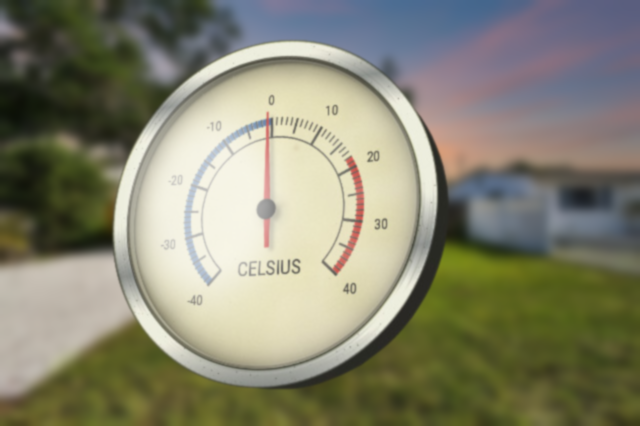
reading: 0°C
